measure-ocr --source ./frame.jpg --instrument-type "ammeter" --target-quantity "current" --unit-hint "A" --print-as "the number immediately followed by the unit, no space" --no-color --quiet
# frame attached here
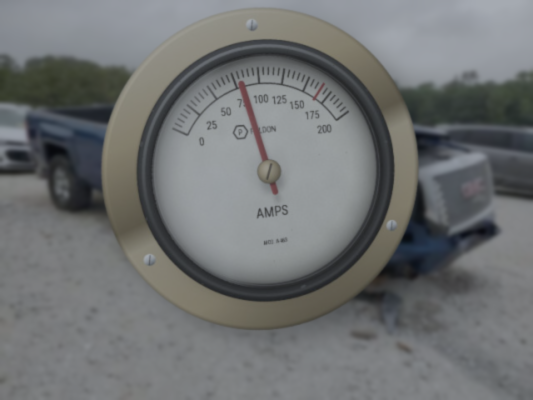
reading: 80A
